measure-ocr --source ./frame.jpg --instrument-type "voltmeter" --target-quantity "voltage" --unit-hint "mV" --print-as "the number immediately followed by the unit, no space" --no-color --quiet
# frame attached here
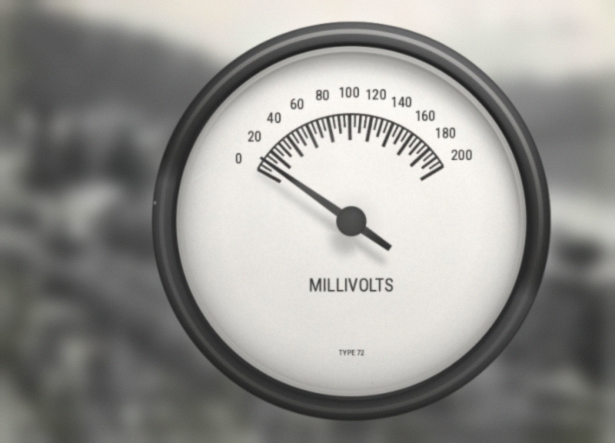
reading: 10mV
